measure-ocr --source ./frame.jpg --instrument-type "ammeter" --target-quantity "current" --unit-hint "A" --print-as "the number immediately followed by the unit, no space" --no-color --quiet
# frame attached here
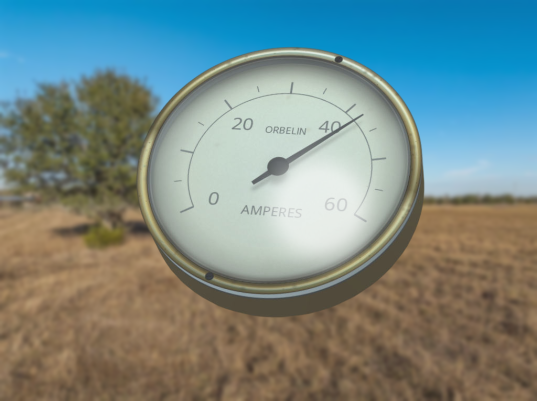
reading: 42.5A
